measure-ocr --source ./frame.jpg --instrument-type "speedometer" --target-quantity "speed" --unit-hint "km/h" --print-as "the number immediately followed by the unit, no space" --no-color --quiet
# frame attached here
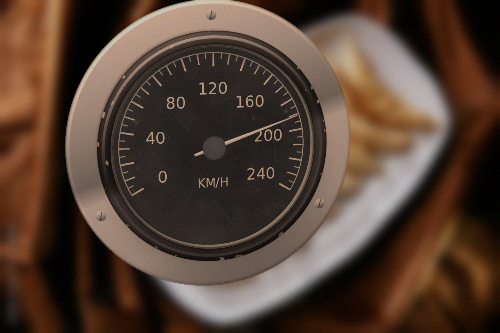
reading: 190km/h
